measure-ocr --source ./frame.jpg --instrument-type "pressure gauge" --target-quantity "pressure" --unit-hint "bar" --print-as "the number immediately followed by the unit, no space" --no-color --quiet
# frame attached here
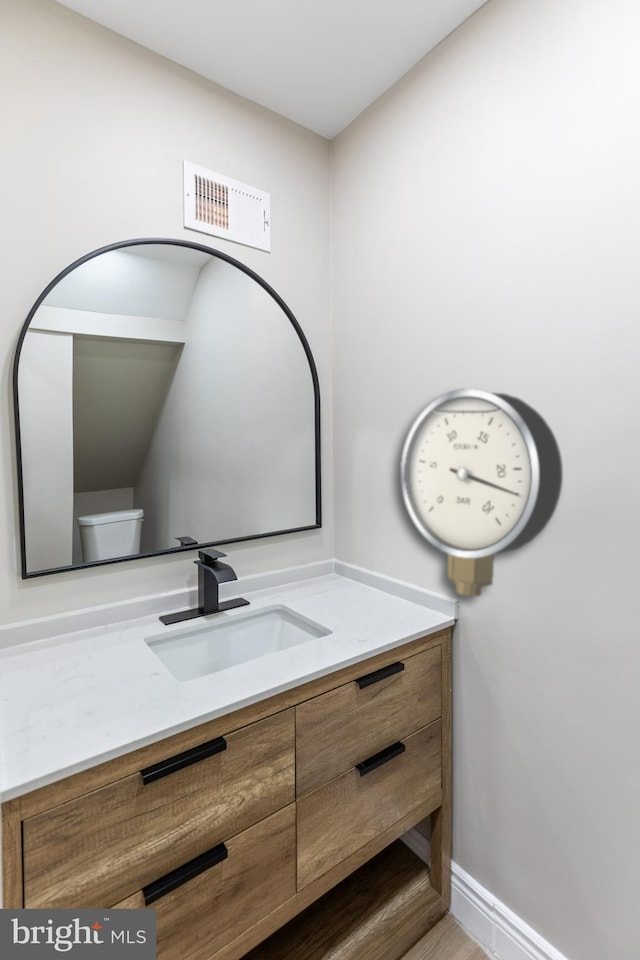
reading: 22bar
